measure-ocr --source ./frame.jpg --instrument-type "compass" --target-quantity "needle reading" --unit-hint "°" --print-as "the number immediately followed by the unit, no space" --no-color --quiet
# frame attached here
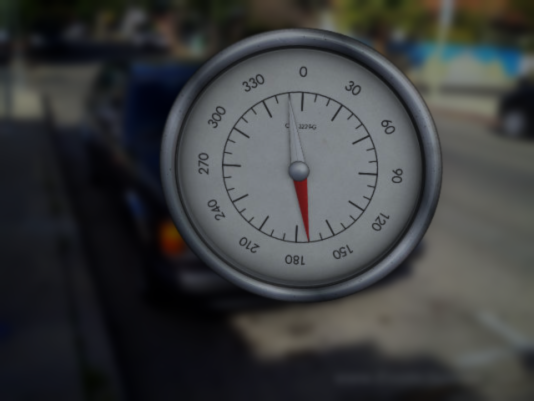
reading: 170°
